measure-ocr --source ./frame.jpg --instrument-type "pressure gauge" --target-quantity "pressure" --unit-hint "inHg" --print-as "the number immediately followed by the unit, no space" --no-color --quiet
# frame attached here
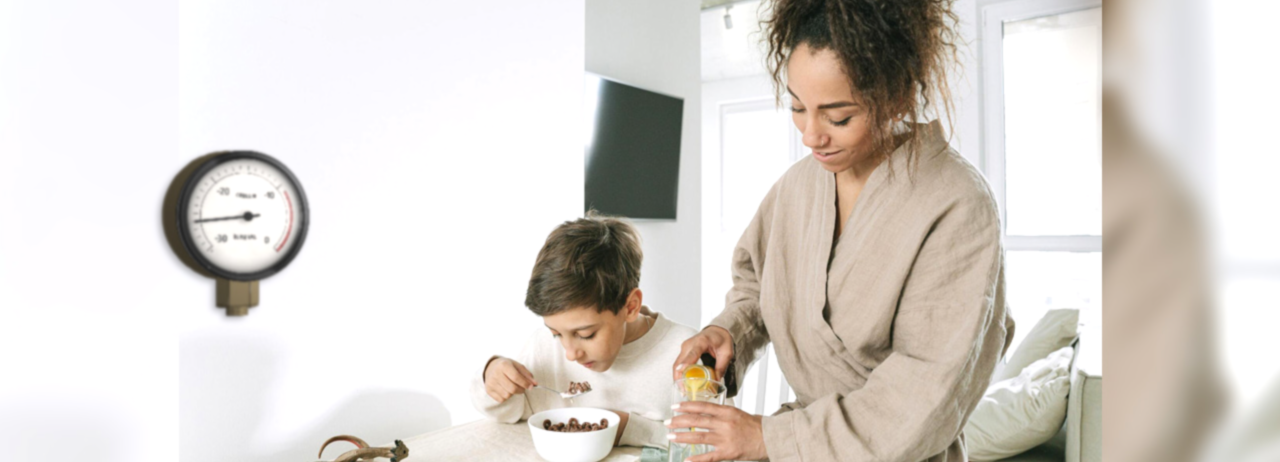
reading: -26inHg
